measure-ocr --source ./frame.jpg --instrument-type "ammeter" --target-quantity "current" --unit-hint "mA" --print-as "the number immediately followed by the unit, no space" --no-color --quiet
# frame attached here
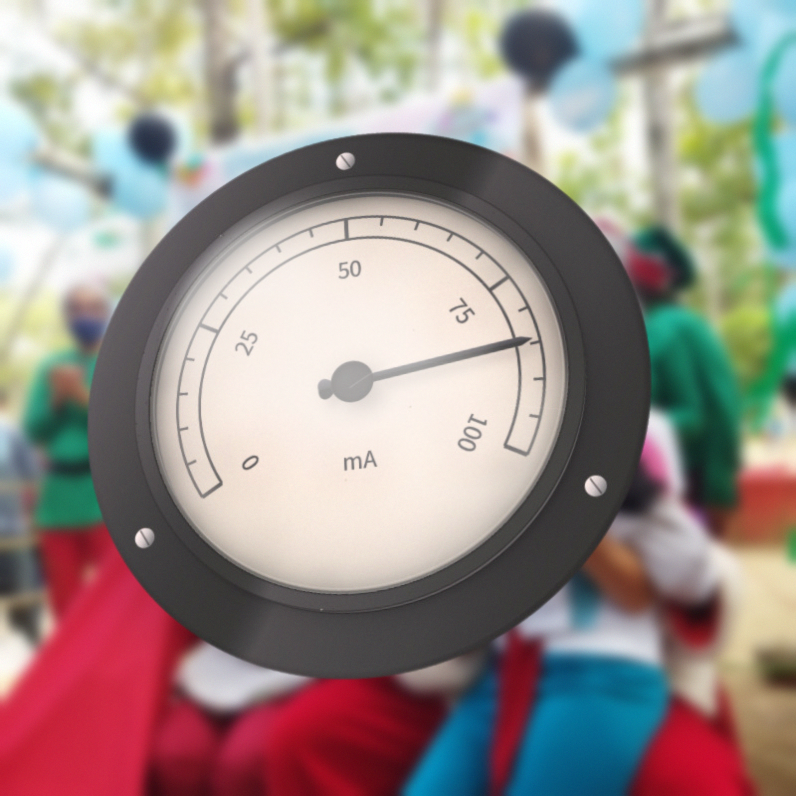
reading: 85mA
